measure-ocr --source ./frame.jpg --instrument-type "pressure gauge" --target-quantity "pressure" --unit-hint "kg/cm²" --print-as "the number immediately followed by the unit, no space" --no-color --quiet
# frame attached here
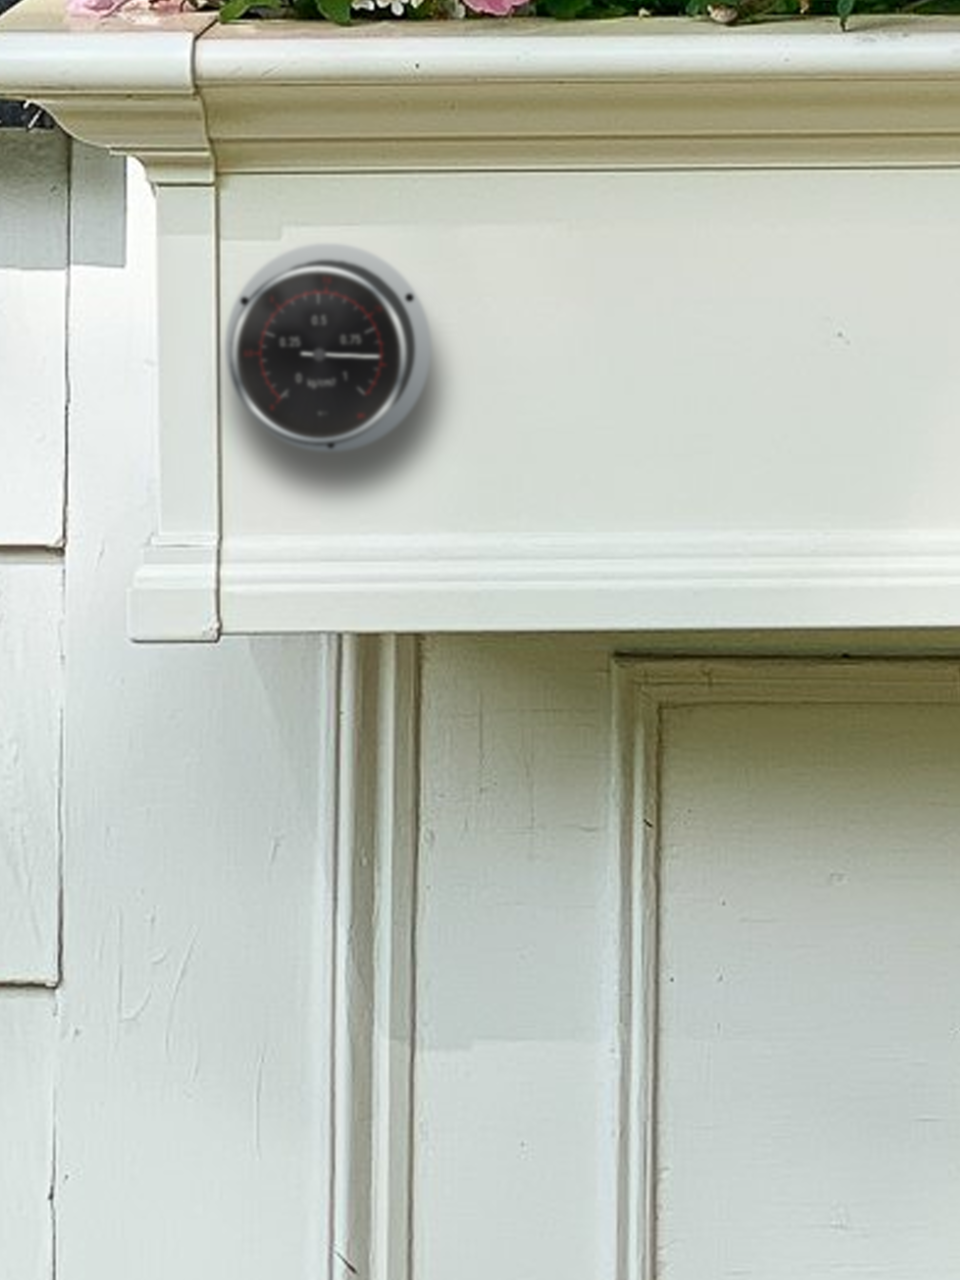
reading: 0.85kg/cm²
